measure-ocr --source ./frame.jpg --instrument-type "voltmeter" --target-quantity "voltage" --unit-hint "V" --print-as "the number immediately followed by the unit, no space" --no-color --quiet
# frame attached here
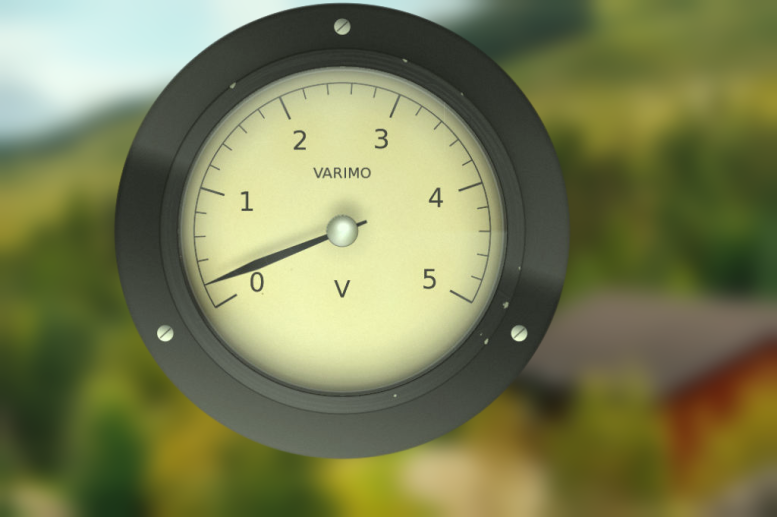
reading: 0.2V
